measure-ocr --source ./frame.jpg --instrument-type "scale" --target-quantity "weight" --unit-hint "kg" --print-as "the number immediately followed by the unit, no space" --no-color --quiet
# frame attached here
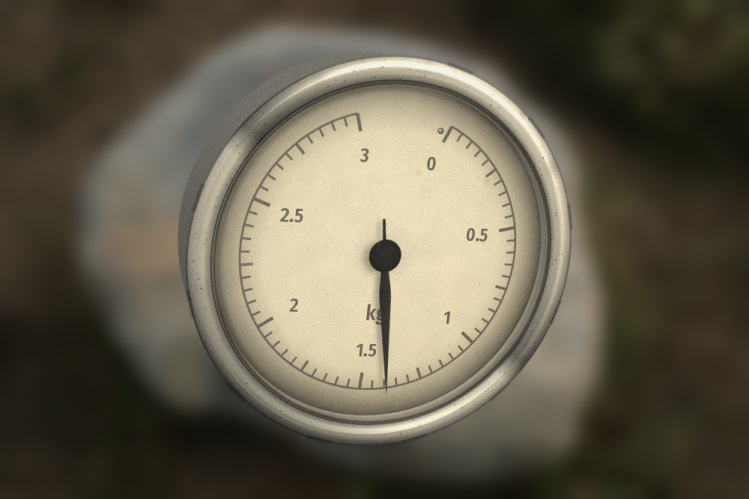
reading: 1.4kg
